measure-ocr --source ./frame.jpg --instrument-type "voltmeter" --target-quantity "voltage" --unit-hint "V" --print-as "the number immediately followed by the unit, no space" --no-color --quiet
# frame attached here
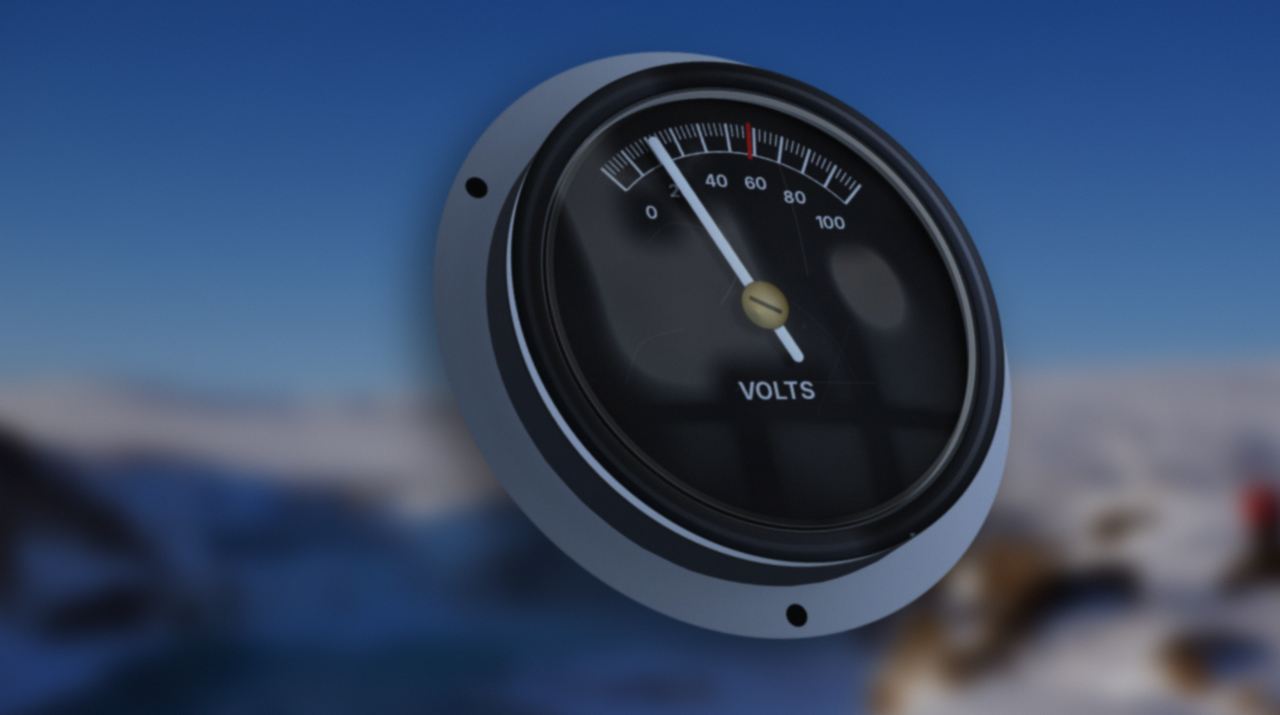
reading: 20V
